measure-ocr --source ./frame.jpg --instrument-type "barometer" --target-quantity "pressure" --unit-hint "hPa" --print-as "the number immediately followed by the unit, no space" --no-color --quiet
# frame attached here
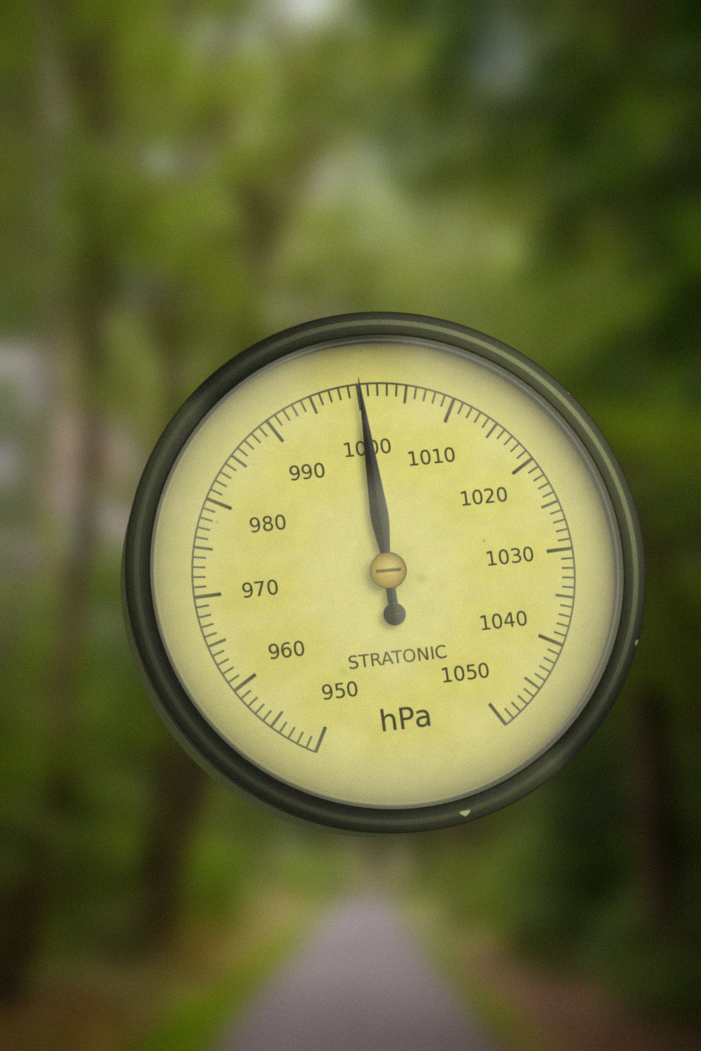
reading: 1000hPa
